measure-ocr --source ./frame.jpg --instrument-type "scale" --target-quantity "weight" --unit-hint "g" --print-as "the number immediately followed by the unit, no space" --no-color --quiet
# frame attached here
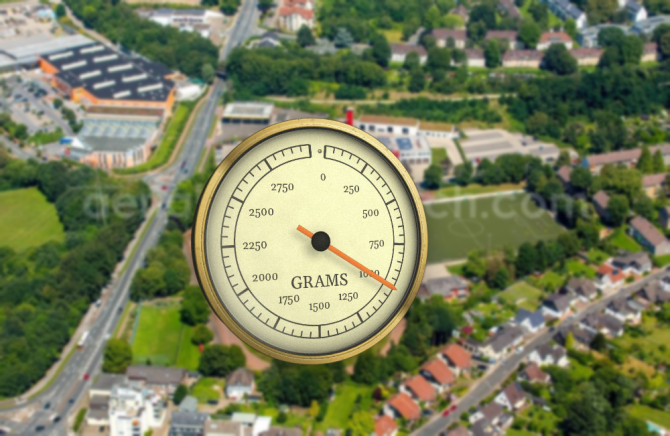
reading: 1000g
